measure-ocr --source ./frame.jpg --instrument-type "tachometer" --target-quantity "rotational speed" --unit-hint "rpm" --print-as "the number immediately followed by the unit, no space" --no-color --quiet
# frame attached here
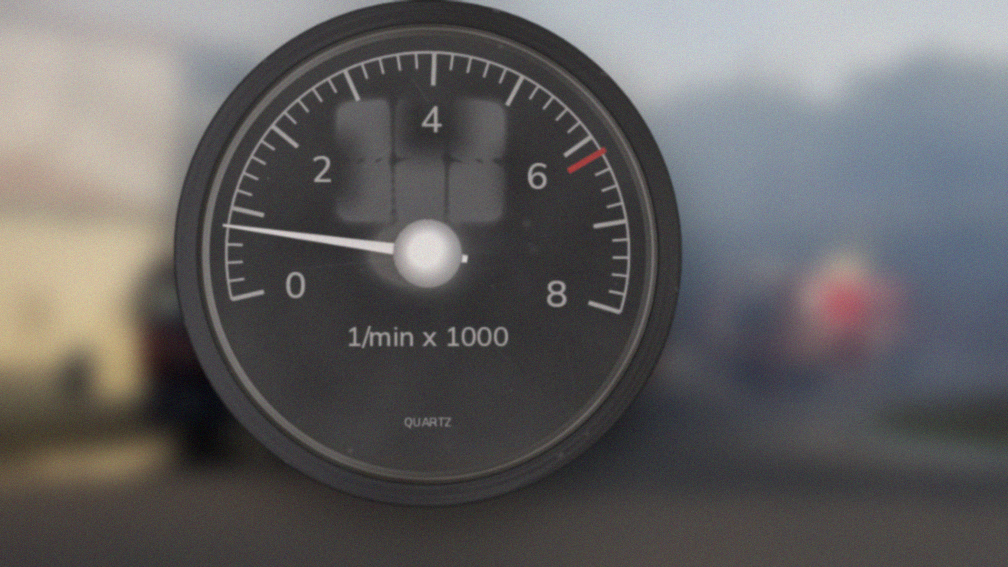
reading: 800rpm
